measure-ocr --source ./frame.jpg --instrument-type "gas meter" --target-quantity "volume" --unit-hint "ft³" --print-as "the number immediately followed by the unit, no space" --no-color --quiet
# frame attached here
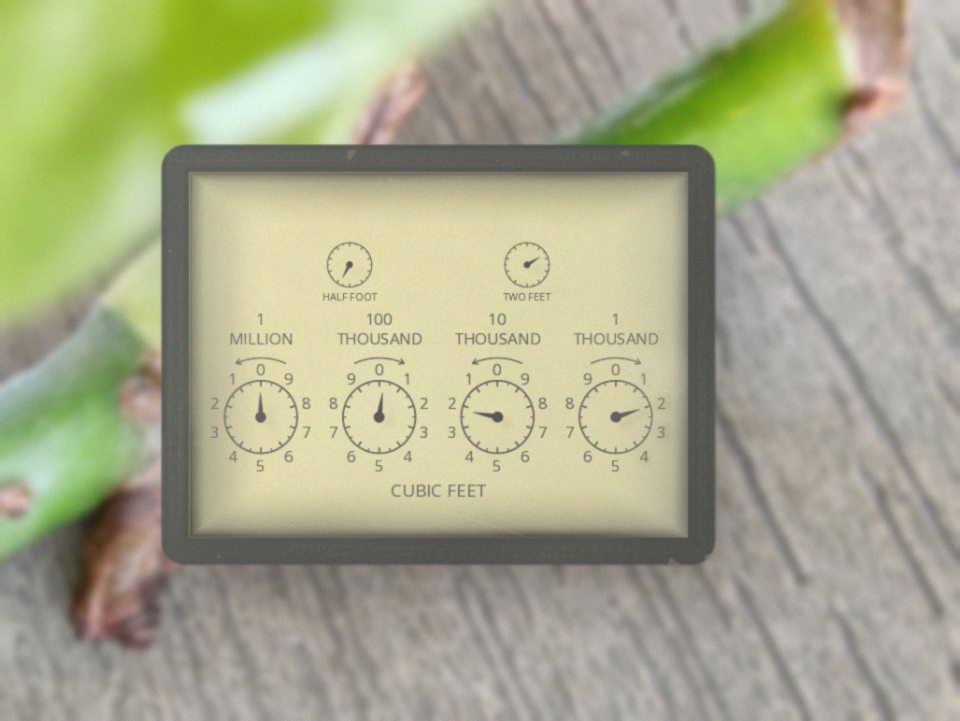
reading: 2200ft³
